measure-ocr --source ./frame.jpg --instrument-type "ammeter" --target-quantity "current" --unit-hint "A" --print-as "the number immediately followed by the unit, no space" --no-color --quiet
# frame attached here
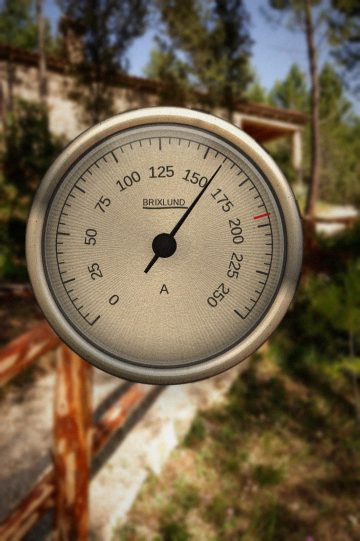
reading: 160A
